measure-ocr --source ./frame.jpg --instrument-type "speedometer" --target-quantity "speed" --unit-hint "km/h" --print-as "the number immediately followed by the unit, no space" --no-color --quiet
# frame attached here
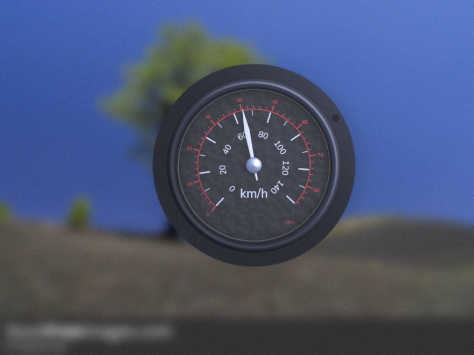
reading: 65km/h
